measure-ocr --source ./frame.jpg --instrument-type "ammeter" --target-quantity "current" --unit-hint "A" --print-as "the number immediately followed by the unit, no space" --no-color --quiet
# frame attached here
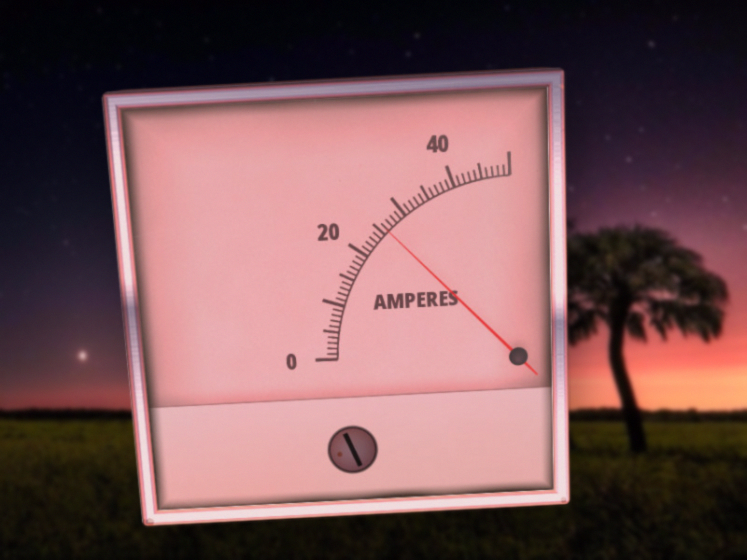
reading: 26A
